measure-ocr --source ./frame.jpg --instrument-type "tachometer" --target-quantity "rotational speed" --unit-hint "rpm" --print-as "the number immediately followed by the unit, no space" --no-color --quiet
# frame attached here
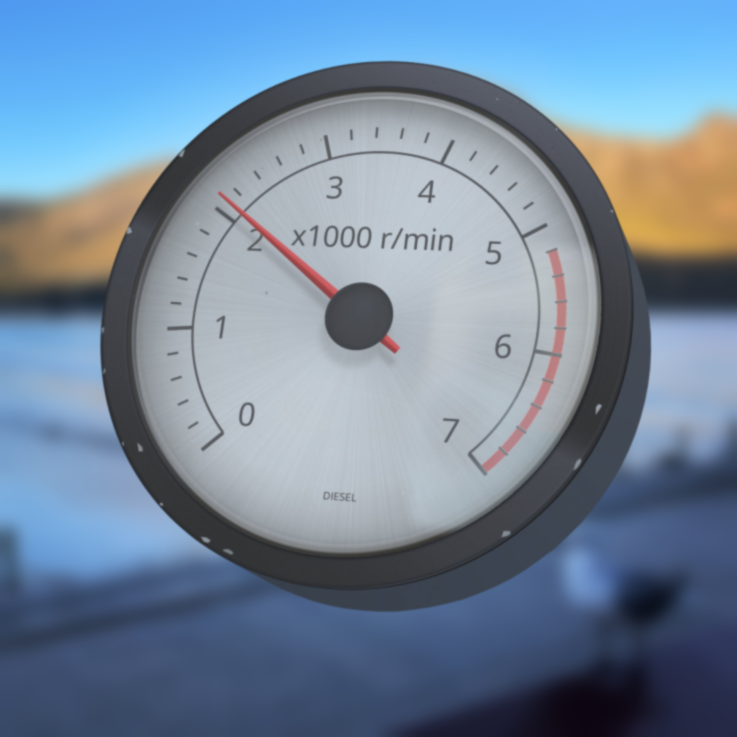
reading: 2100rpm
